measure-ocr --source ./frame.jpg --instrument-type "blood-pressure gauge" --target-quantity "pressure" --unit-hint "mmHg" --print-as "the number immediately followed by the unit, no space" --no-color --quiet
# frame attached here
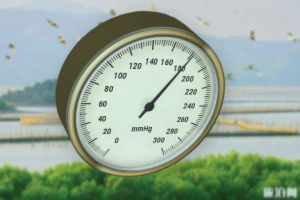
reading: 180mmHg
